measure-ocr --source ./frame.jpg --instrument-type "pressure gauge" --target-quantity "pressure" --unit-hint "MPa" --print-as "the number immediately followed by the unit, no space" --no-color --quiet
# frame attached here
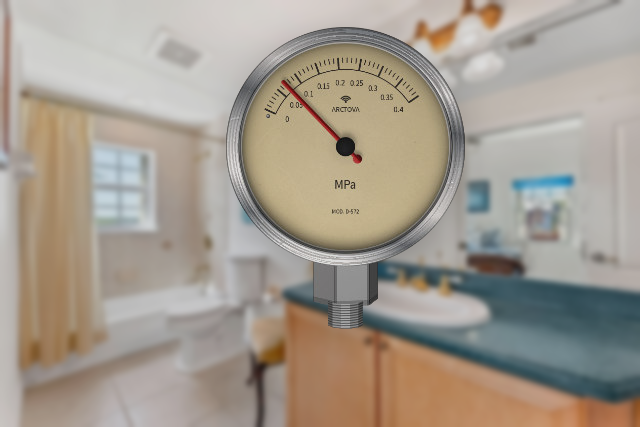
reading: 0.07MPa
